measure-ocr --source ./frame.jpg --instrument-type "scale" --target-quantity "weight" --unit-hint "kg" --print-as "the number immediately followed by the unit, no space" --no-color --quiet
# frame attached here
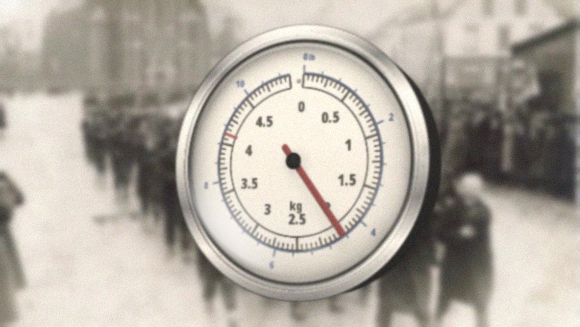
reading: 2kg
